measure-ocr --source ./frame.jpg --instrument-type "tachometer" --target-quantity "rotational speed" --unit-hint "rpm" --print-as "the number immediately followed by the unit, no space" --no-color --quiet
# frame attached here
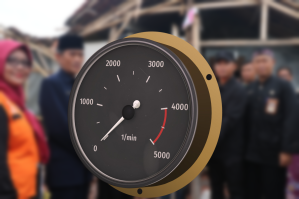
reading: 0rpm
